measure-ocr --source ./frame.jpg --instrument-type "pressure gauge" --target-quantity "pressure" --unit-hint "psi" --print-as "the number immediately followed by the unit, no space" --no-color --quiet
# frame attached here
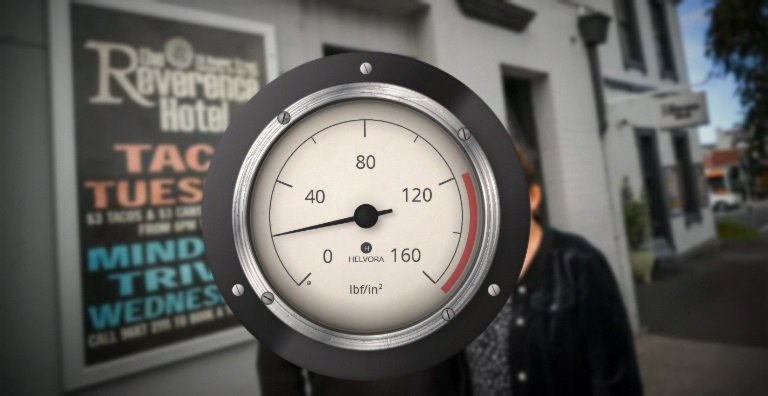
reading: 20psi
